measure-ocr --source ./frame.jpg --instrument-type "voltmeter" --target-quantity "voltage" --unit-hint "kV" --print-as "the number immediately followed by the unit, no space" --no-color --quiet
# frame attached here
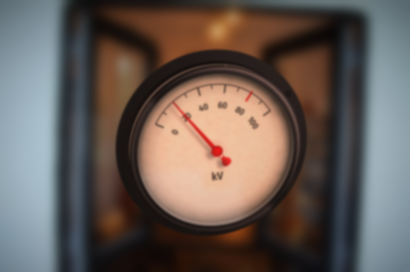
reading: 20kV
